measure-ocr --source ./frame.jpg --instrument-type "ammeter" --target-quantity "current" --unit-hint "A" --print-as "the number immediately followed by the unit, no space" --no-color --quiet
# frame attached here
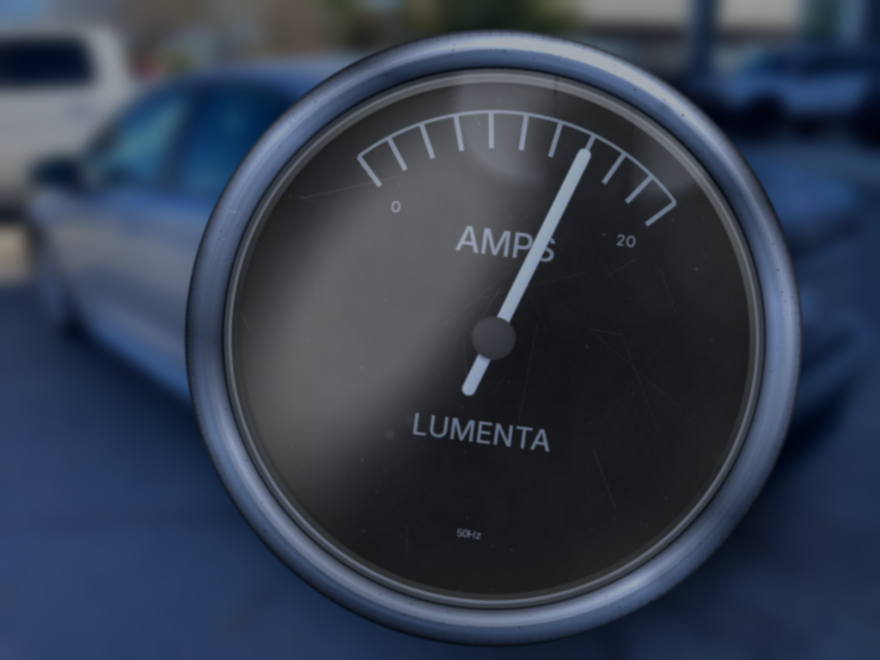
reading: 14A
